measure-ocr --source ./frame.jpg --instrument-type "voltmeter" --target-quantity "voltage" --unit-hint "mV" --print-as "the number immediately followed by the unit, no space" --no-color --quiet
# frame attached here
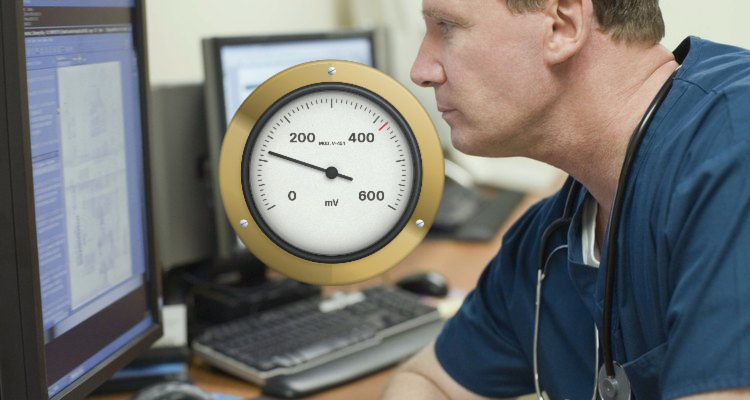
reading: 120mV
